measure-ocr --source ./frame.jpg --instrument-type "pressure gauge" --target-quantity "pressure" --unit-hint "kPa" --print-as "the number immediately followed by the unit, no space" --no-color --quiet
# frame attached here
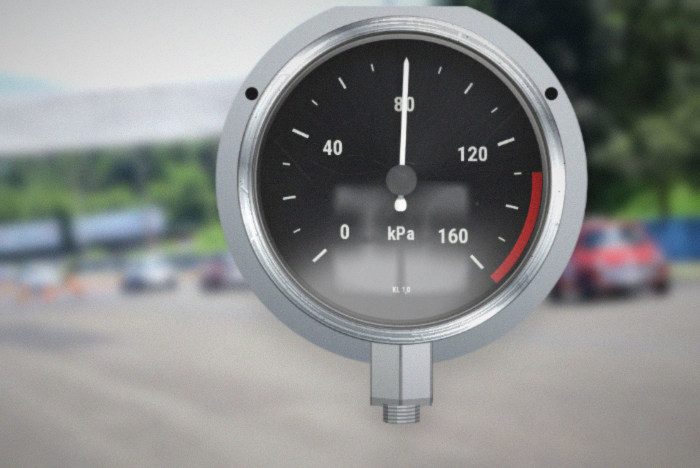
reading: 80kPa
